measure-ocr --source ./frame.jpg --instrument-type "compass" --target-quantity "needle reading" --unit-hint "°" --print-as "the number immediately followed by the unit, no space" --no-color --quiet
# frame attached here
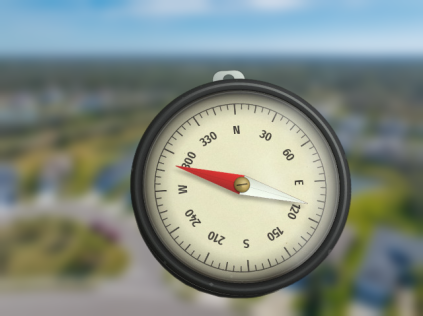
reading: 290°
